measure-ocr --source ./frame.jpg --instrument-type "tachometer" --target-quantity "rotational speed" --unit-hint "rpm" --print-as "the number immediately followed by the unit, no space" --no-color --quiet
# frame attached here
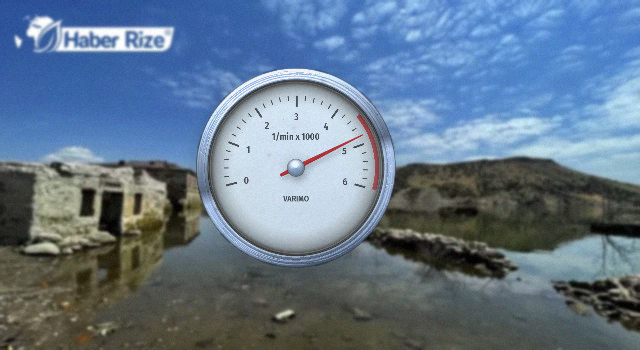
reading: 4800rpm
